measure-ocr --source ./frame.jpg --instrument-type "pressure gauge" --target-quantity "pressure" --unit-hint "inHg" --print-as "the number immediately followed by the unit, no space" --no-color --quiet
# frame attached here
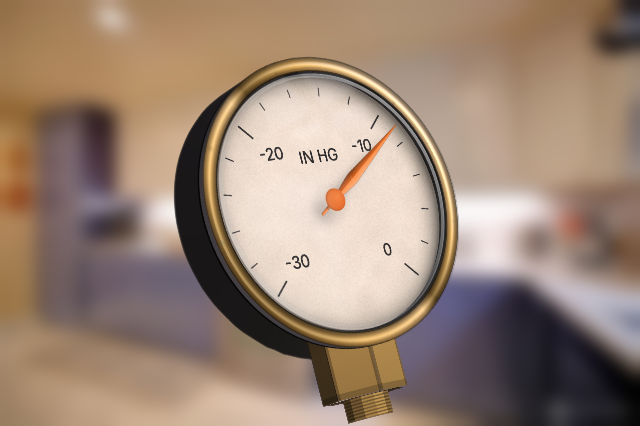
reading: -9inHg
